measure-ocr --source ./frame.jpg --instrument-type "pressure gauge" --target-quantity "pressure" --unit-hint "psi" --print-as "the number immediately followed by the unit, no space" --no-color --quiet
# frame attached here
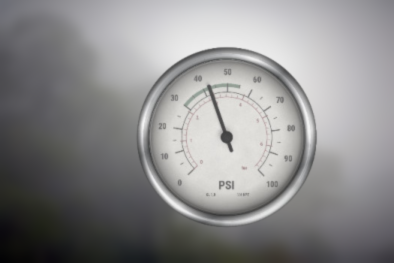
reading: 42.5psi
